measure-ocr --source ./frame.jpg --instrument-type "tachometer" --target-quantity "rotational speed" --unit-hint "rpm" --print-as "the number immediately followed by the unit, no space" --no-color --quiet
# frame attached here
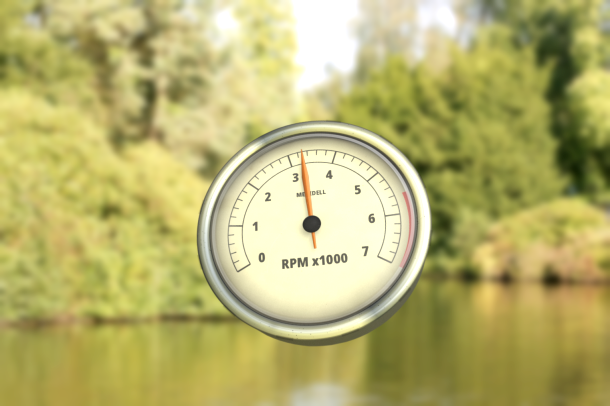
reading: 3300rpm
